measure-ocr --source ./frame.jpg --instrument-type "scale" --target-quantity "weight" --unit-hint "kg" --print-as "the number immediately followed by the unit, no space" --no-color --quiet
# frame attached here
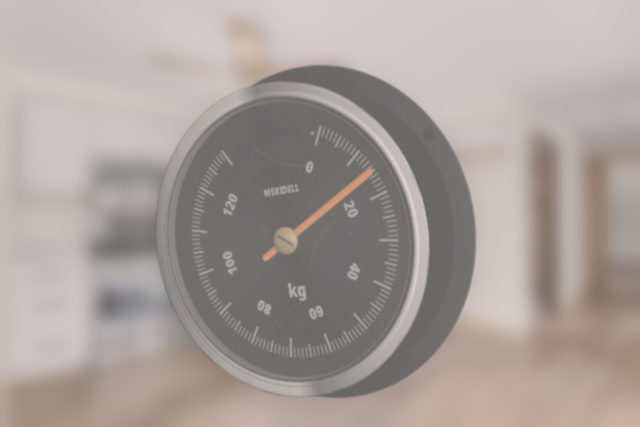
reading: 15kg
